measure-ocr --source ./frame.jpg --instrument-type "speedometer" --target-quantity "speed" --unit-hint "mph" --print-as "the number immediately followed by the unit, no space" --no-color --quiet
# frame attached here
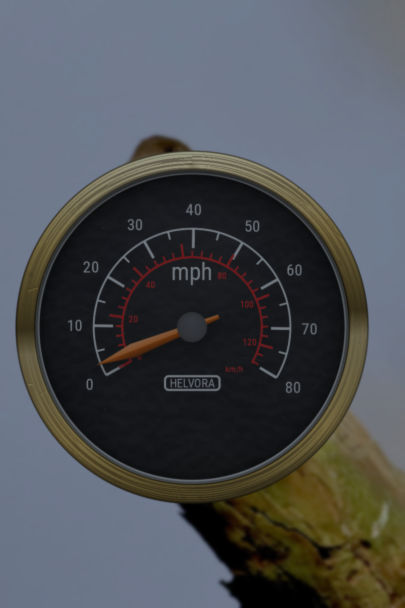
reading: 2.5mph
